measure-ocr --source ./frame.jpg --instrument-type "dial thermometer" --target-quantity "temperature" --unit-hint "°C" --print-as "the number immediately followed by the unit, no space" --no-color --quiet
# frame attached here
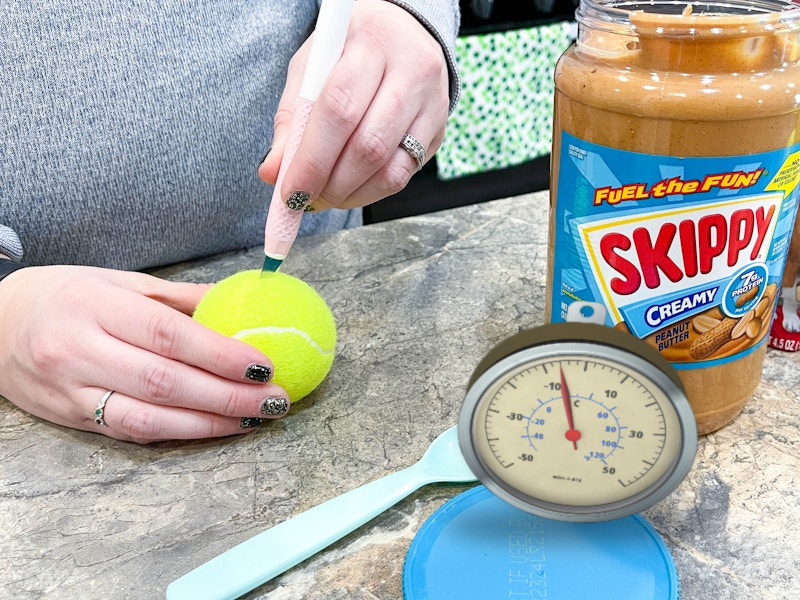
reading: -6°C
